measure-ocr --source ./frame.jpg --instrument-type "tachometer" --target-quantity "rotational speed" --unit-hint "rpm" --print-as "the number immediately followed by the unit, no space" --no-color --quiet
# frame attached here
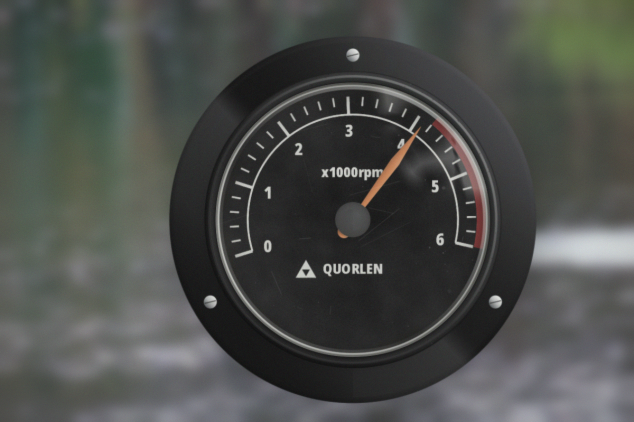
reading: 4100rpm
